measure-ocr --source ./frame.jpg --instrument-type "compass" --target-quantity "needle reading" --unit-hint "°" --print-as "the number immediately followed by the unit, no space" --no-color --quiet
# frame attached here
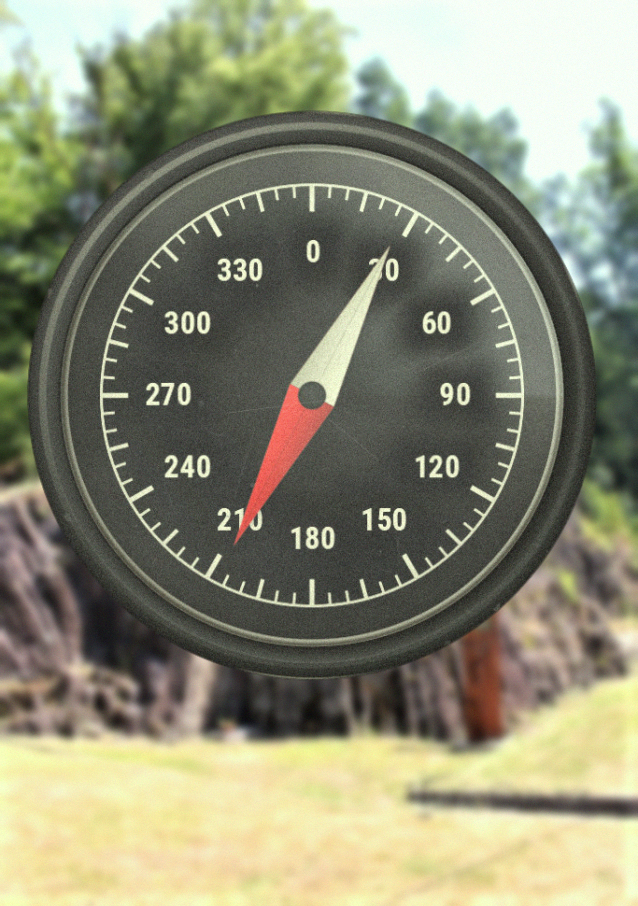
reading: 207.5°
